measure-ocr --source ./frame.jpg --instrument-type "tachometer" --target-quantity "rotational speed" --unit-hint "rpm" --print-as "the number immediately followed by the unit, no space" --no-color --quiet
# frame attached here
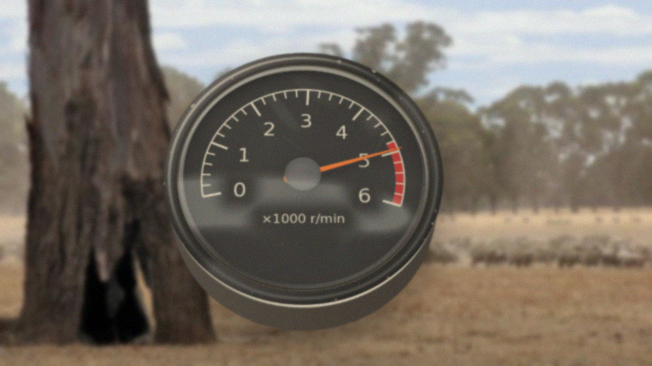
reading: 5000rpm
